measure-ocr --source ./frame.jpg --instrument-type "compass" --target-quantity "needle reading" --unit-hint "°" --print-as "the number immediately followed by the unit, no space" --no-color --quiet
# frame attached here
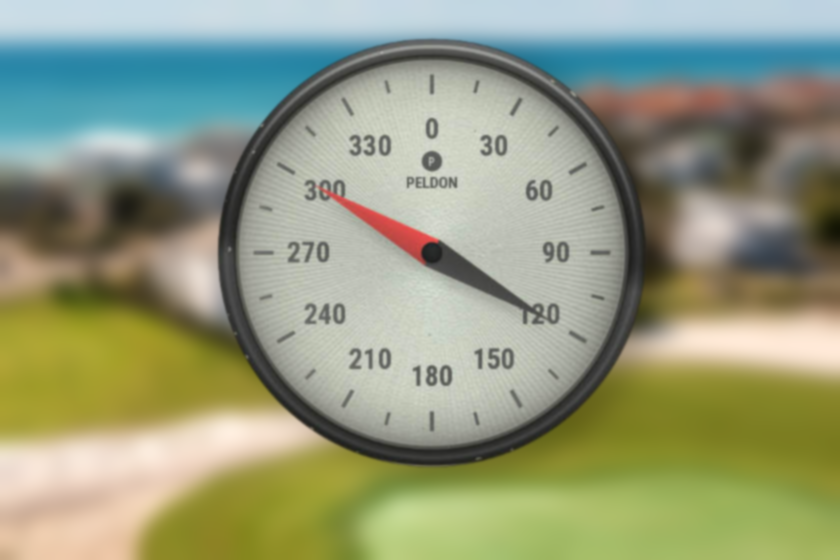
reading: 300°
